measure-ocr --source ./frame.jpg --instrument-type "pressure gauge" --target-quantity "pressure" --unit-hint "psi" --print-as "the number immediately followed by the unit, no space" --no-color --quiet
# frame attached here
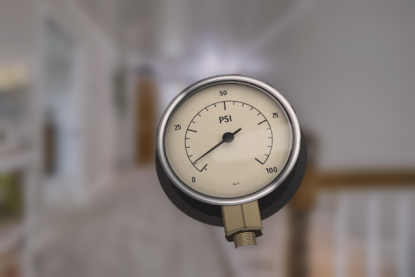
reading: 5psi
